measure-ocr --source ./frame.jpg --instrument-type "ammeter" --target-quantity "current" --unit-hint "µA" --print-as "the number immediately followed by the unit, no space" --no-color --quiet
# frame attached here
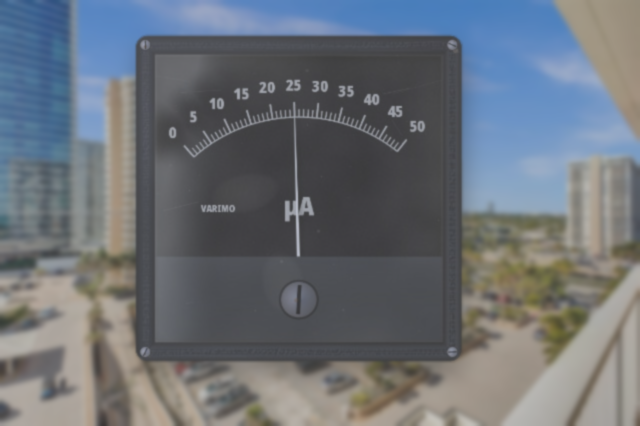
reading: 25µA
